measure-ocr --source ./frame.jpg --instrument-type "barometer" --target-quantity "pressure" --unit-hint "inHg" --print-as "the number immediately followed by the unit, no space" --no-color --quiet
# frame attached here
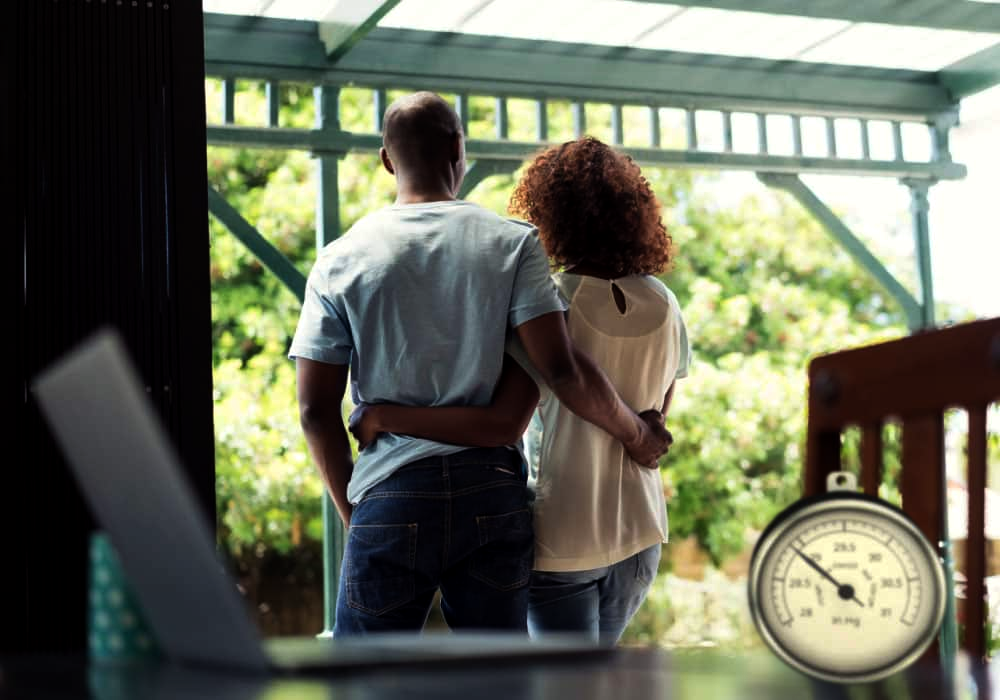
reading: 28.9inHg
